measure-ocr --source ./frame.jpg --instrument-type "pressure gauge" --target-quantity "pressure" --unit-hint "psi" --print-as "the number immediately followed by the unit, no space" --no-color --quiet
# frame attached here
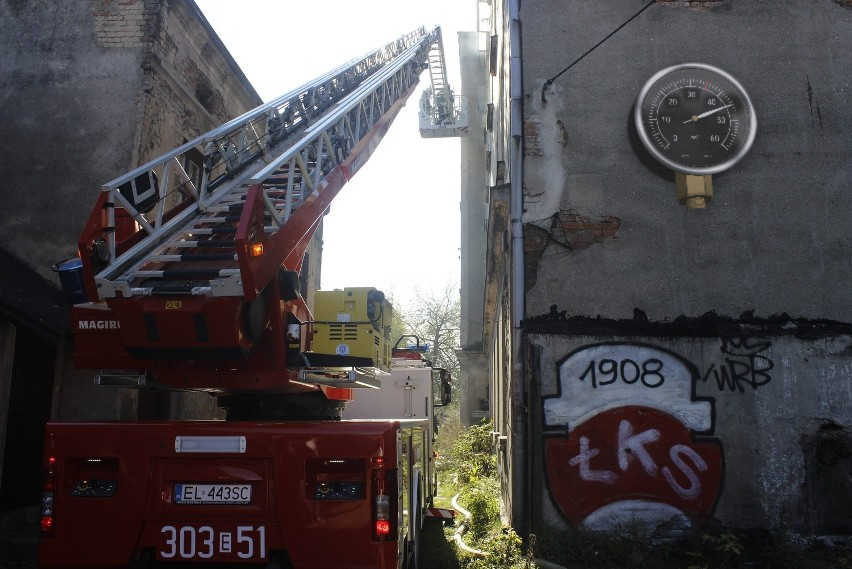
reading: 45psi
